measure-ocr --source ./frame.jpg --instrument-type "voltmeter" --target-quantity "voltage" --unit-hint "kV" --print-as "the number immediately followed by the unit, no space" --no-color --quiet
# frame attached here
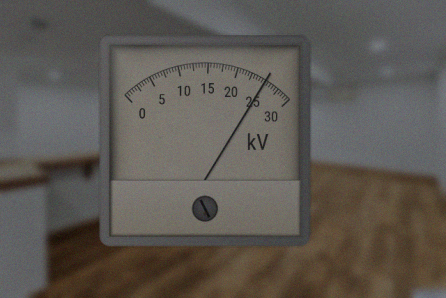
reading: 25kV
